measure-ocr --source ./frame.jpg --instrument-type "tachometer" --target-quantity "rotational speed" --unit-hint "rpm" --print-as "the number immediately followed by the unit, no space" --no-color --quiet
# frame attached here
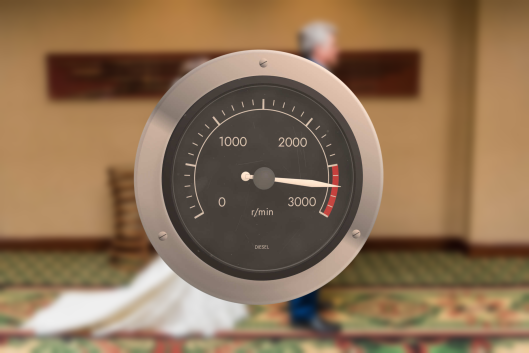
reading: 2700rpm
